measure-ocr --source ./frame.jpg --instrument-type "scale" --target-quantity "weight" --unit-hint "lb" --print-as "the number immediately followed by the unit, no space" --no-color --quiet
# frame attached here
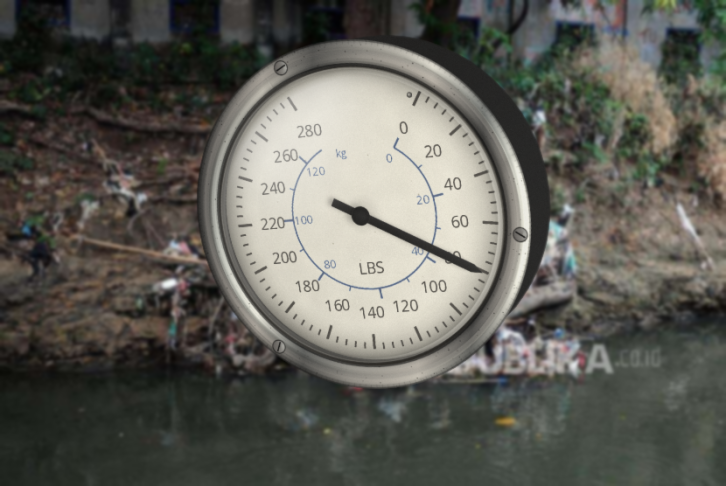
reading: 80lb
